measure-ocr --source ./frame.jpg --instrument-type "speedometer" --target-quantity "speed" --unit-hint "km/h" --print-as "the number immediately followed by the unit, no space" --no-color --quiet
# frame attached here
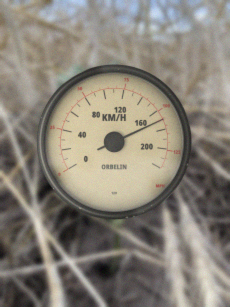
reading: 170km/h
